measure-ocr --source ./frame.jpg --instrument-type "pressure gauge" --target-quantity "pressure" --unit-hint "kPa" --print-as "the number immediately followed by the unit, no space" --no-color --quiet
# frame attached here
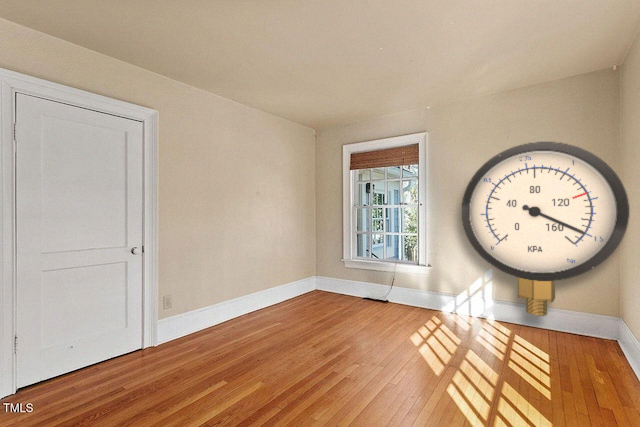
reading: 150kPa
